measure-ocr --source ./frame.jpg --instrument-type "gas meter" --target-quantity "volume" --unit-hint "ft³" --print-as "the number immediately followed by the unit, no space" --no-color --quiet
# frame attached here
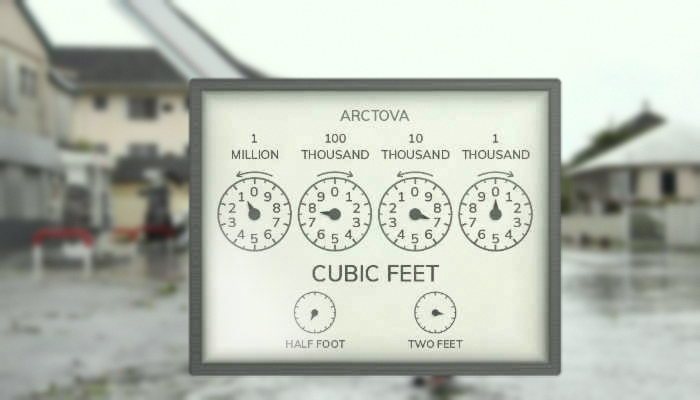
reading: 77000ft³
